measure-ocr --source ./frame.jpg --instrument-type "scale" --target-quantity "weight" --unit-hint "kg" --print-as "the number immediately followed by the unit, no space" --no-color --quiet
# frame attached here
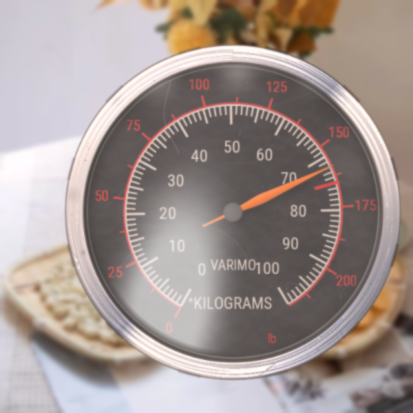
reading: 72kg
